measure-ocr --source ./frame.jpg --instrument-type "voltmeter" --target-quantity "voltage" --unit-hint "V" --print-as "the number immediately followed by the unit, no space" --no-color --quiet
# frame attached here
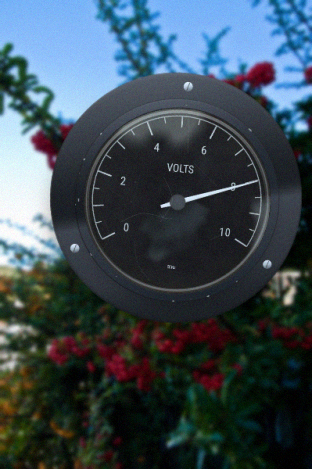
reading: 8V
